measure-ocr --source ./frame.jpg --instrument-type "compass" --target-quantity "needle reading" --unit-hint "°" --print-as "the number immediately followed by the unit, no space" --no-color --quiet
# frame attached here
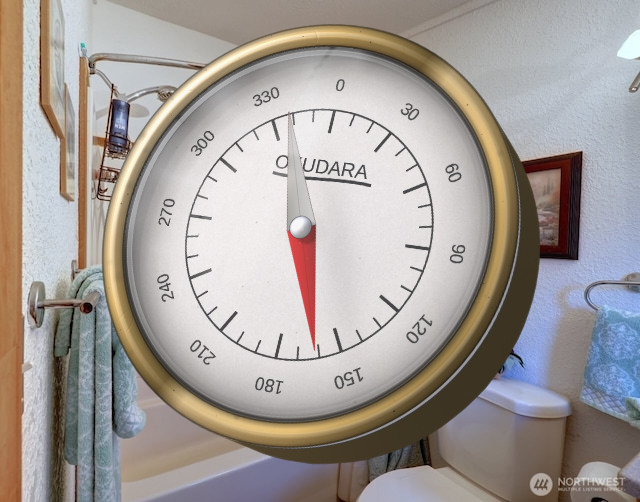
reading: 160°
